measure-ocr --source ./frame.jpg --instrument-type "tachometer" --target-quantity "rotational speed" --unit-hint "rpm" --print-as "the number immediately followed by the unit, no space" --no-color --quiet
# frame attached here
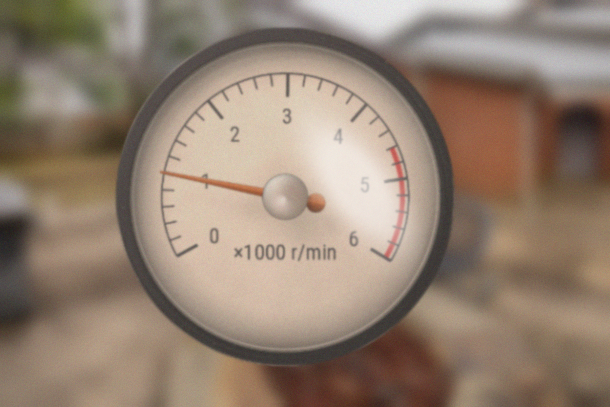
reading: 1000rpm
